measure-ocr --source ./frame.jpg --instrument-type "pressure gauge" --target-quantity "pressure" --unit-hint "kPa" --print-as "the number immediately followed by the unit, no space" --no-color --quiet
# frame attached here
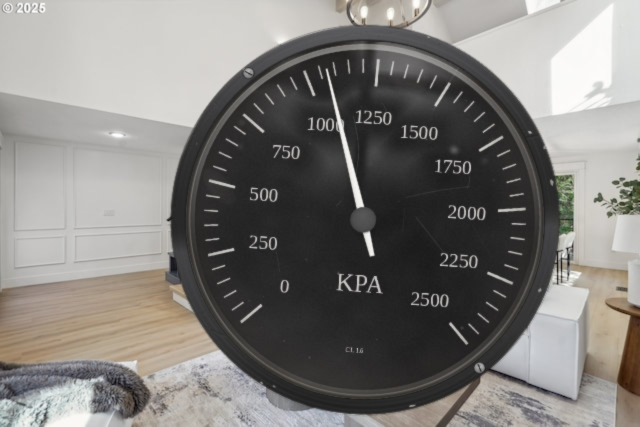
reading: 1075kPa
